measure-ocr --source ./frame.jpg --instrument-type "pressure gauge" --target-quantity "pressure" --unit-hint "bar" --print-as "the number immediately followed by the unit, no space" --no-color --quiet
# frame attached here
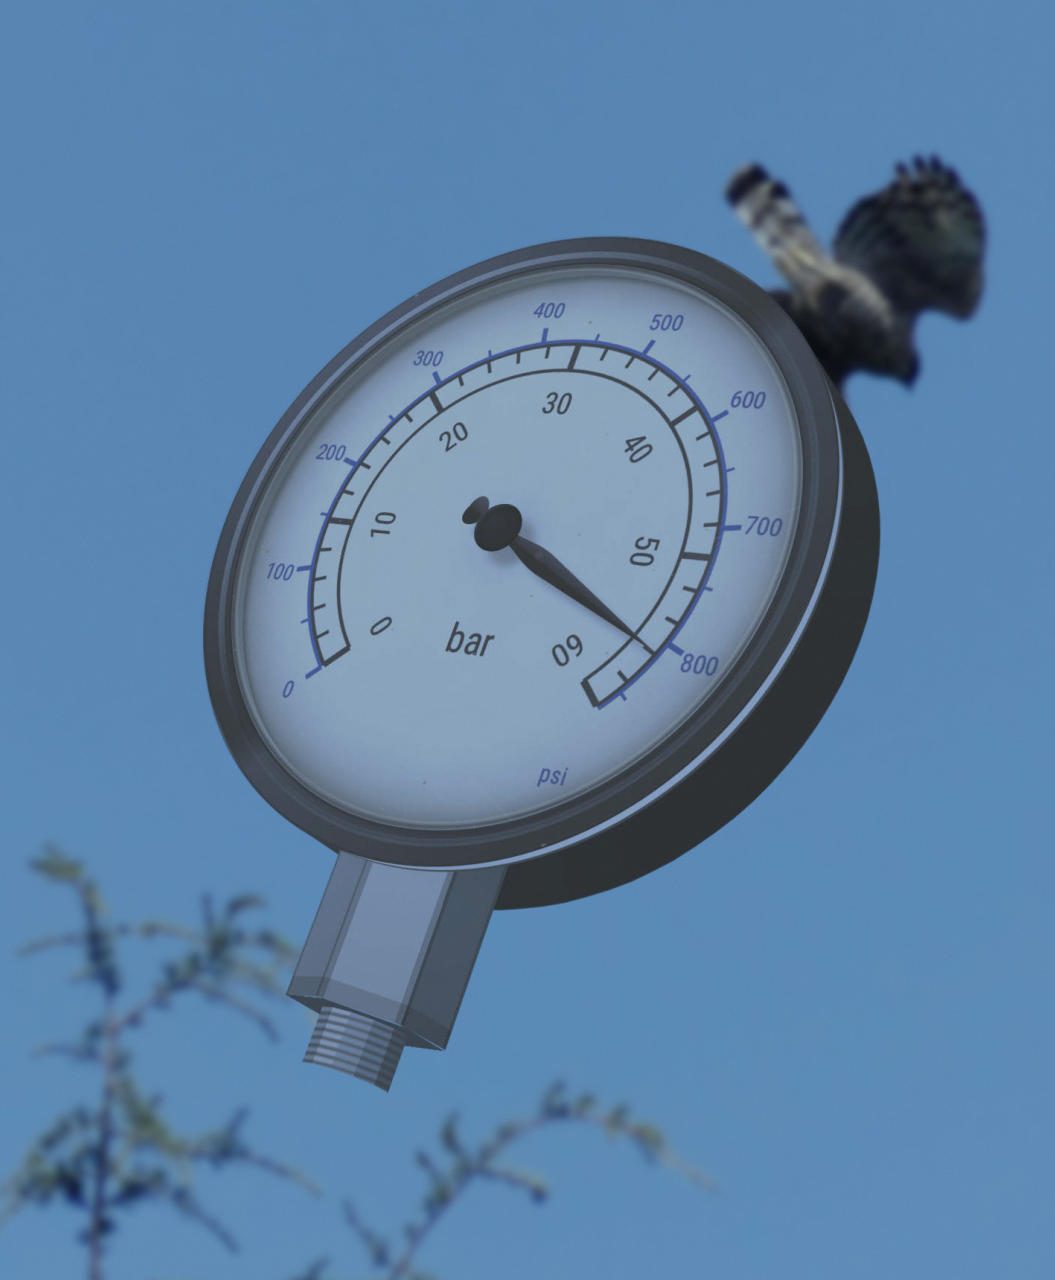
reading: 56bar
